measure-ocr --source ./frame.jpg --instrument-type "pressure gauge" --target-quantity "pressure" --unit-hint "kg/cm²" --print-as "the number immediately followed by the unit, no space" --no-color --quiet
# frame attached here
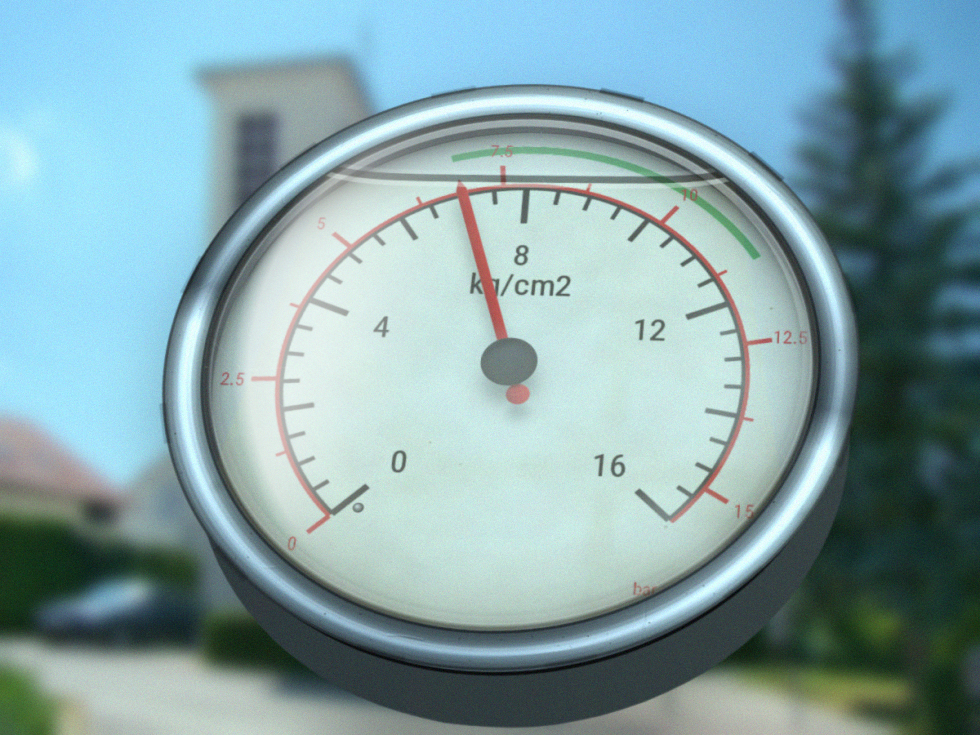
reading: 7kg/cm²
